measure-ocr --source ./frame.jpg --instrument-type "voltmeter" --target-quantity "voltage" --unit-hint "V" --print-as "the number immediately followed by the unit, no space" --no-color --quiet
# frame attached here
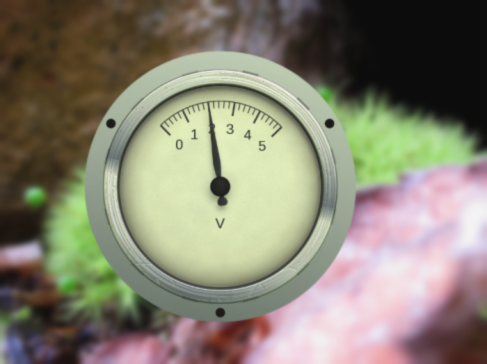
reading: 2V
